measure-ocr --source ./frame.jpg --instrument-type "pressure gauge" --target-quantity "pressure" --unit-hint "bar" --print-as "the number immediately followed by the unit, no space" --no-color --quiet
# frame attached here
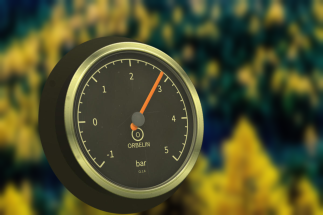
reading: 2.8bar
